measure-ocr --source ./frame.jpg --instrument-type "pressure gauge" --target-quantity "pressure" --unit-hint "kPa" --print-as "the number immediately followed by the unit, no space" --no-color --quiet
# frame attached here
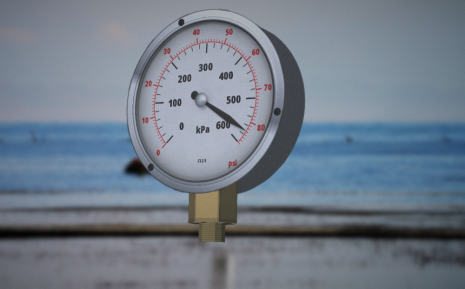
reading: 570kPa
